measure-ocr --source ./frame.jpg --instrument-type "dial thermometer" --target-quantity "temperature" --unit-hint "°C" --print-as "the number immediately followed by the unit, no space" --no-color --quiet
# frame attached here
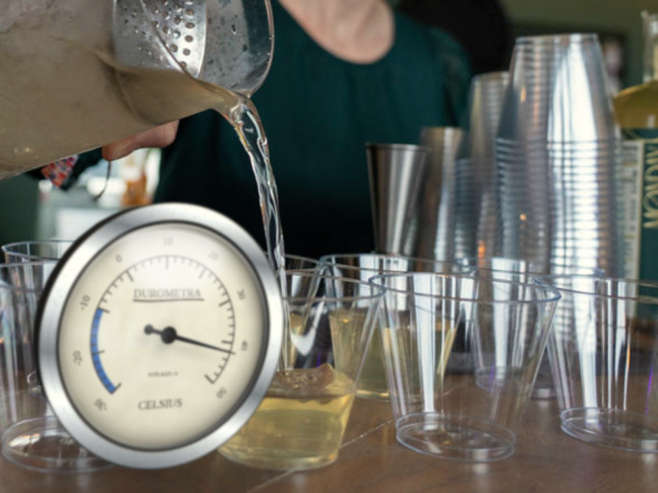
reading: 42°C
